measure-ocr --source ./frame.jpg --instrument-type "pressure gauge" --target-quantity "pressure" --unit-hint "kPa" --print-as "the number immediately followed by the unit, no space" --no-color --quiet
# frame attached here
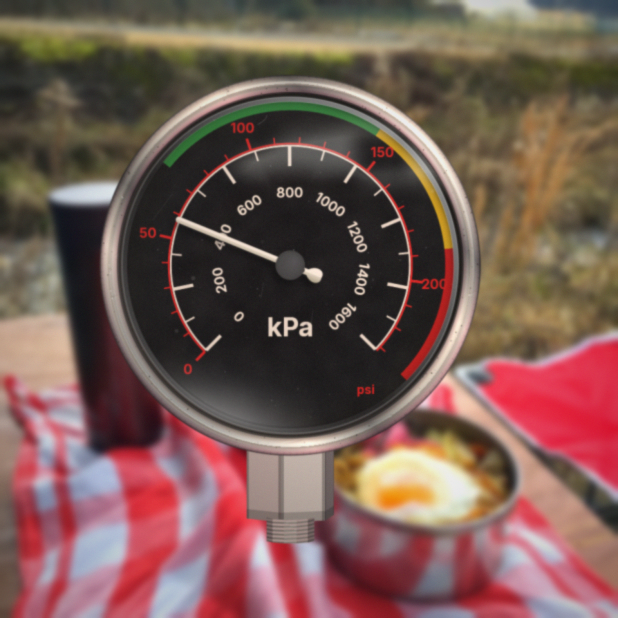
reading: 400kPa
